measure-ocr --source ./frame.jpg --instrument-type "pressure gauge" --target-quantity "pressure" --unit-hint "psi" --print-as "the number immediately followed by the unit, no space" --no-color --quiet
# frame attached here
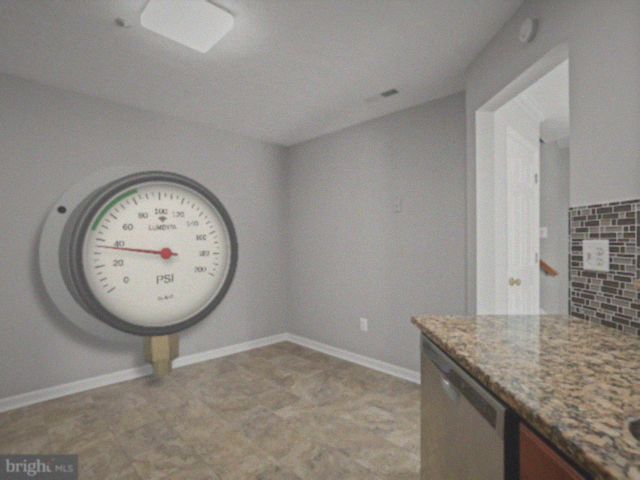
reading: 35psi
